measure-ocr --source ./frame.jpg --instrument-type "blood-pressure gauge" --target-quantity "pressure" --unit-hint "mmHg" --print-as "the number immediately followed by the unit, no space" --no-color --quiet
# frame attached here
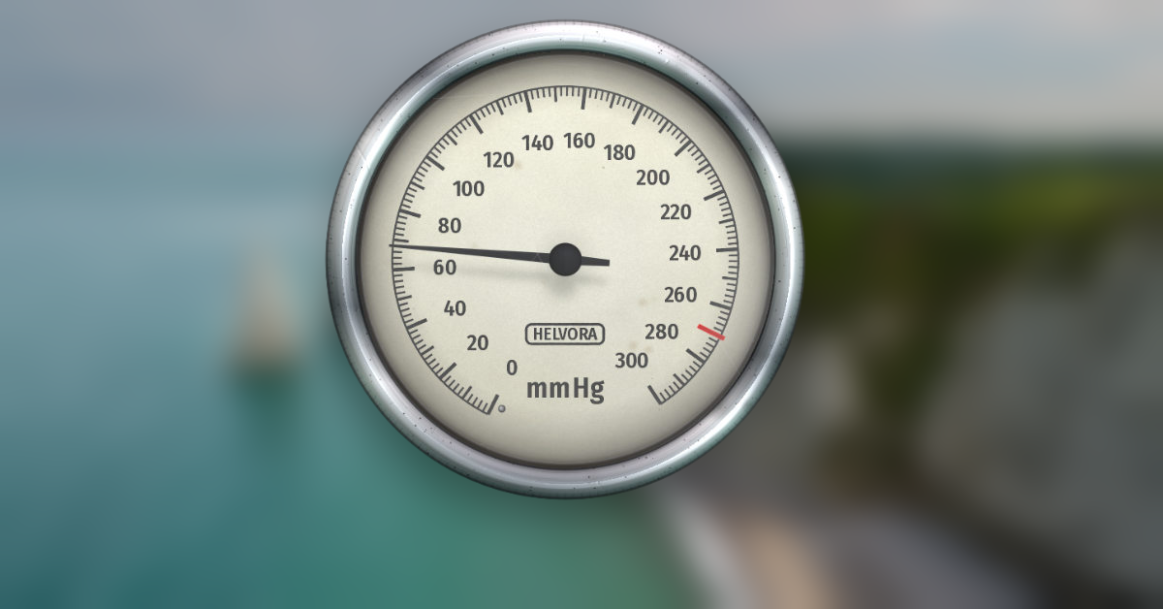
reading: 68mmHg
